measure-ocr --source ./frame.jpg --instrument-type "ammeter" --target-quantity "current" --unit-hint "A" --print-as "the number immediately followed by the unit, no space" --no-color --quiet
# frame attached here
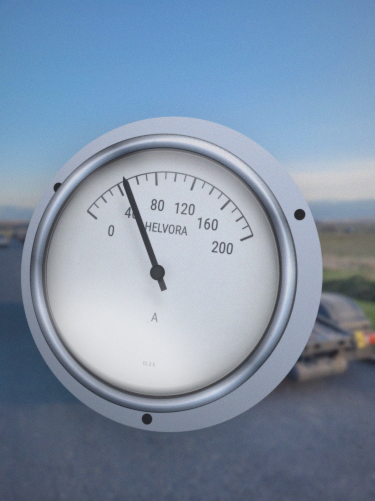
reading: 50A
